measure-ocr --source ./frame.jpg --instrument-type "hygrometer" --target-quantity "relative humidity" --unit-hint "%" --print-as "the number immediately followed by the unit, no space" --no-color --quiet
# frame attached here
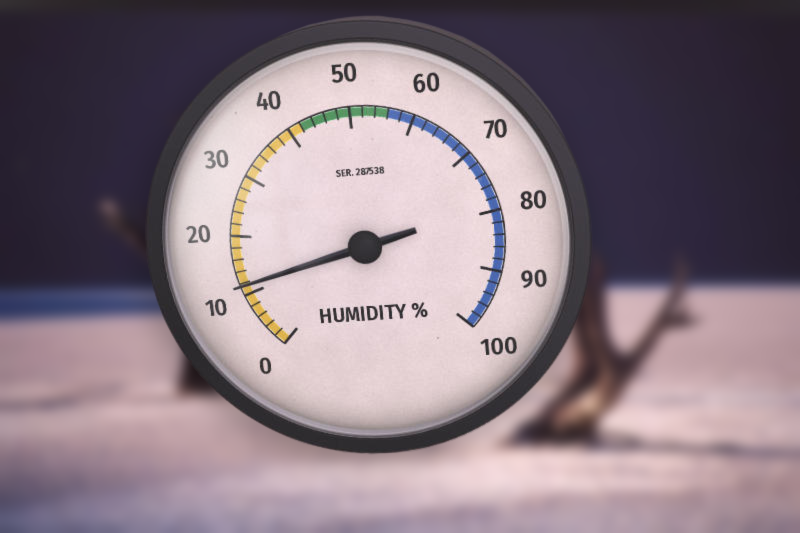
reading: 12%
